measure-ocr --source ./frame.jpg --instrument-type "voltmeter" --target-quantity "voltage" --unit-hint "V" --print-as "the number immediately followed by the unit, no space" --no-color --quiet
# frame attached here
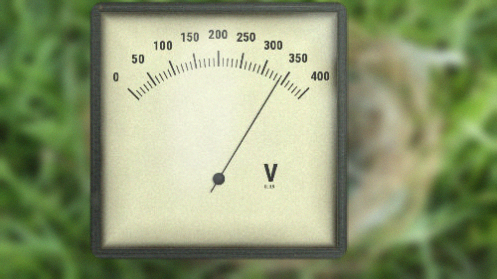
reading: 340V
